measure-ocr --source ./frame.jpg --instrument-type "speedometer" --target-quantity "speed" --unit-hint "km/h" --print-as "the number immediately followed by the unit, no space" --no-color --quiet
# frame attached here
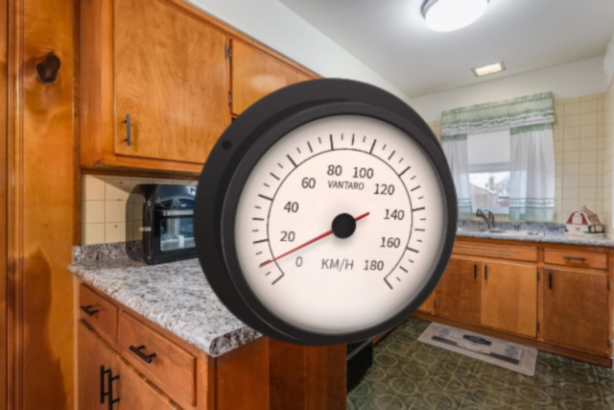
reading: 10km/h
